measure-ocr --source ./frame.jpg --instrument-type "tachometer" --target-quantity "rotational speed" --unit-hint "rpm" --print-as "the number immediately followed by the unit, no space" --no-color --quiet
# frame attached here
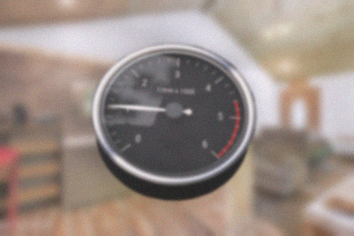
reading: 1000rpm
